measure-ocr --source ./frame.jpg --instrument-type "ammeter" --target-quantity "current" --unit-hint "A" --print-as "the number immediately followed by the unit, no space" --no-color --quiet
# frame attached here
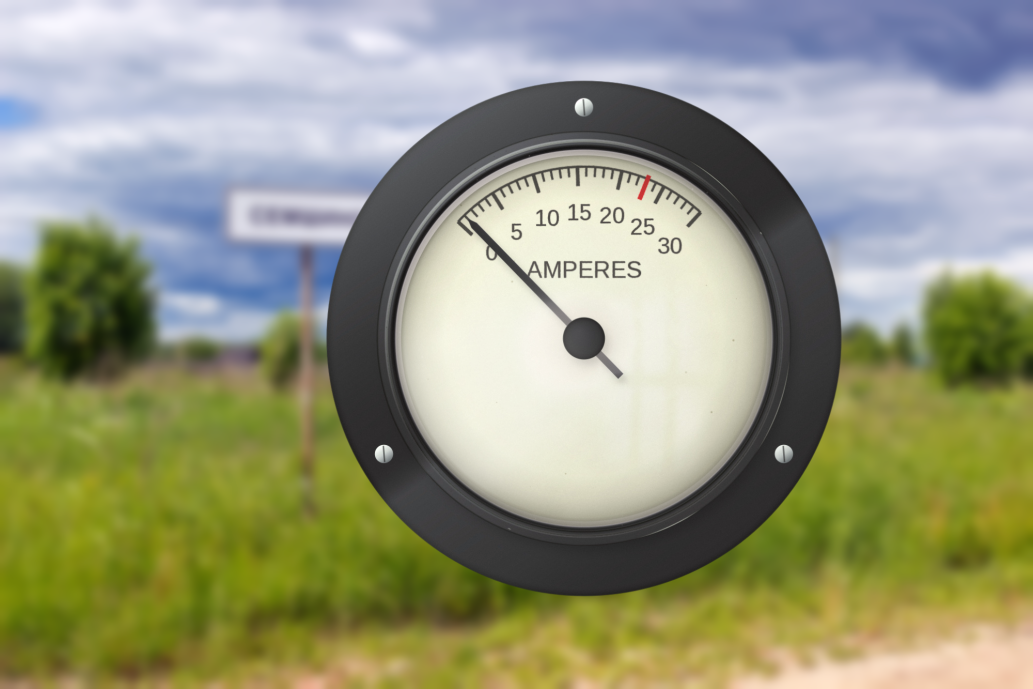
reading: 1A
